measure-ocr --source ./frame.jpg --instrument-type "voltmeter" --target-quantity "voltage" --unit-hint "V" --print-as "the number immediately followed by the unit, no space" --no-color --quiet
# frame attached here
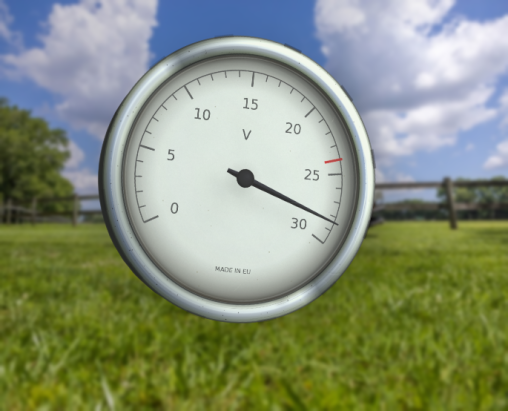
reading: 28.5V
